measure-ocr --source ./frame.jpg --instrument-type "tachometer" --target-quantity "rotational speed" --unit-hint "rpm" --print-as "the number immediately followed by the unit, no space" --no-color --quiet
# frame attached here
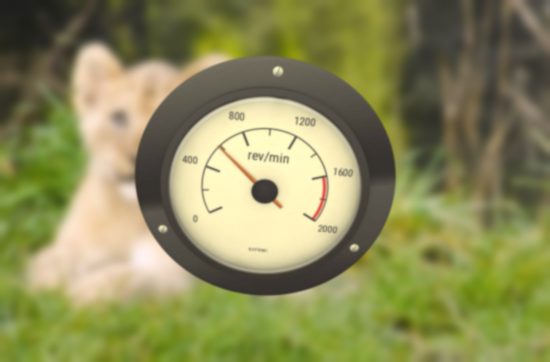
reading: 600rpm
